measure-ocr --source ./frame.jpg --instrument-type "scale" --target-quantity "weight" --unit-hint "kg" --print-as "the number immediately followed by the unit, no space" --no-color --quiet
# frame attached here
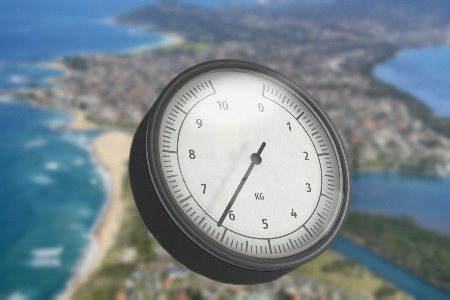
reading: 6.2kg
